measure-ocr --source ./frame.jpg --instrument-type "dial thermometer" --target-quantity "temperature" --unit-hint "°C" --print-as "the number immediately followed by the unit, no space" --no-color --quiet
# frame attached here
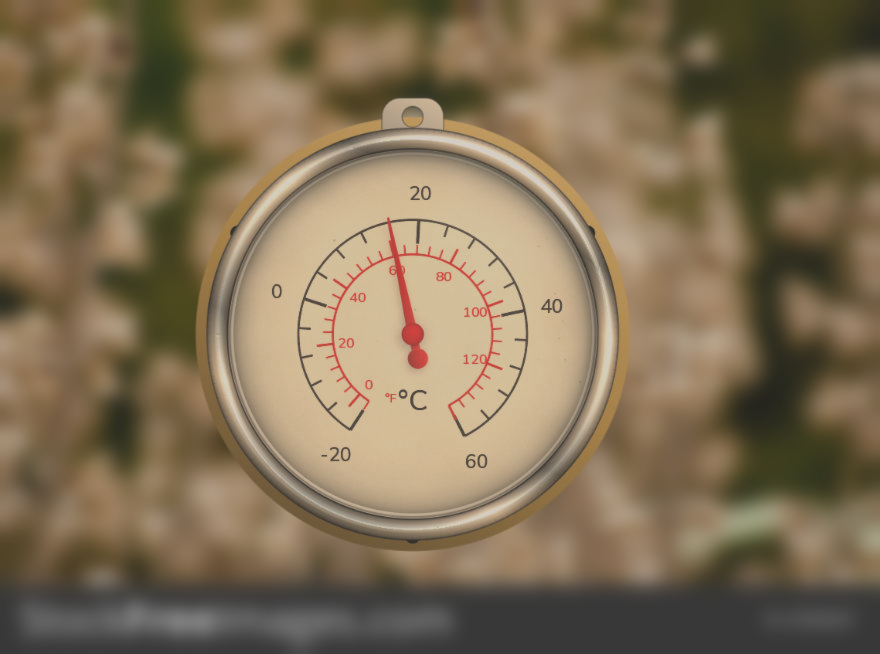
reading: 16°C
